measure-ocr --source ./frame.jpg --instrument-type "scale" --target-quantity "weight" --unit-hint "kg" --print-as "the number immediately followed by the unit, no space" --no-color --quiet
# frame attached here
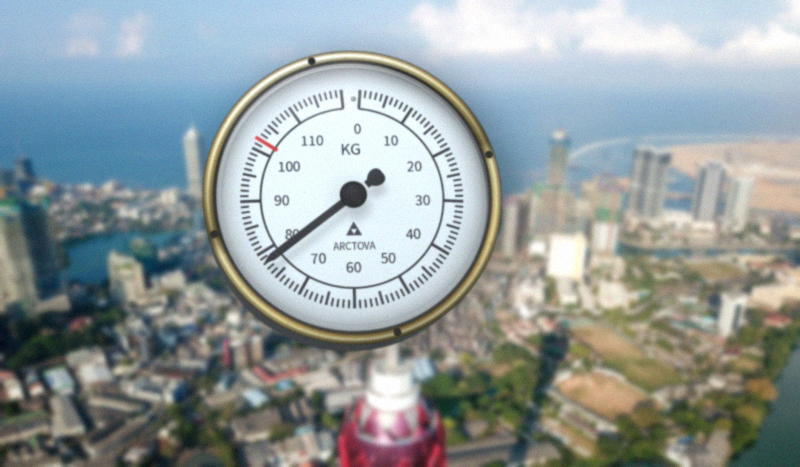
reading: 78kg
